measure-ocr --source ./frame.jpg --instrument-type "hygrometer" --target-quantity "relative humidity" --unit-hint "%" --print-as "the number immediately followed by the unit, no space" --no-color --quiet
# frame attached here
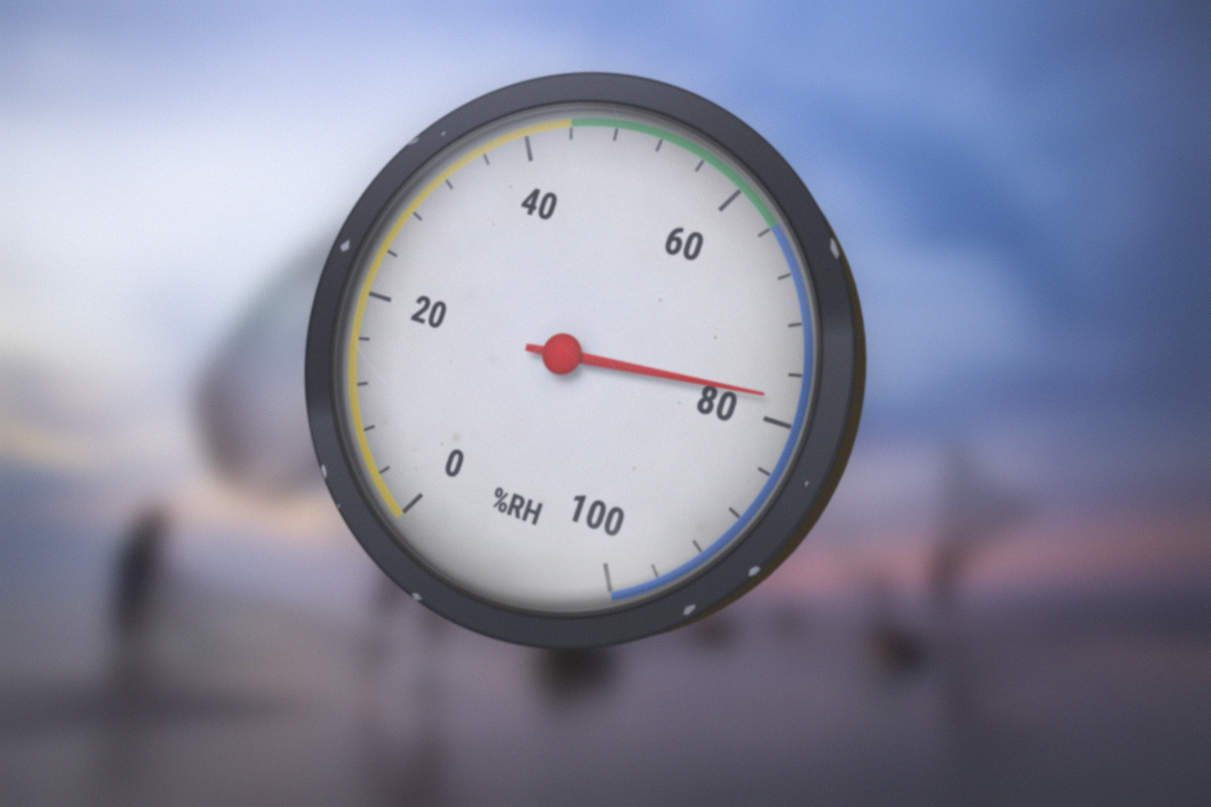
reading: 78%
